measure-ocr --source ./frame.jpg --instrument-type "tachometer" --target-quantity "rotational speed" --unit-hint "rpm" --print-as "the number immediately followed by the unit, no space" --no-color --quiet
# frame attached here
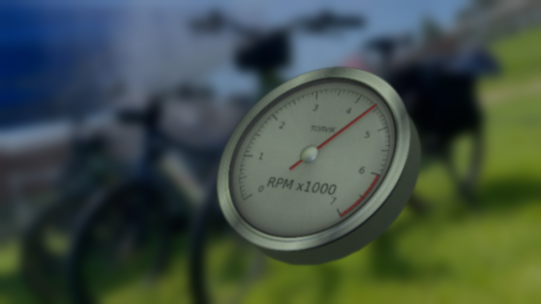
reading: 4500rpm
